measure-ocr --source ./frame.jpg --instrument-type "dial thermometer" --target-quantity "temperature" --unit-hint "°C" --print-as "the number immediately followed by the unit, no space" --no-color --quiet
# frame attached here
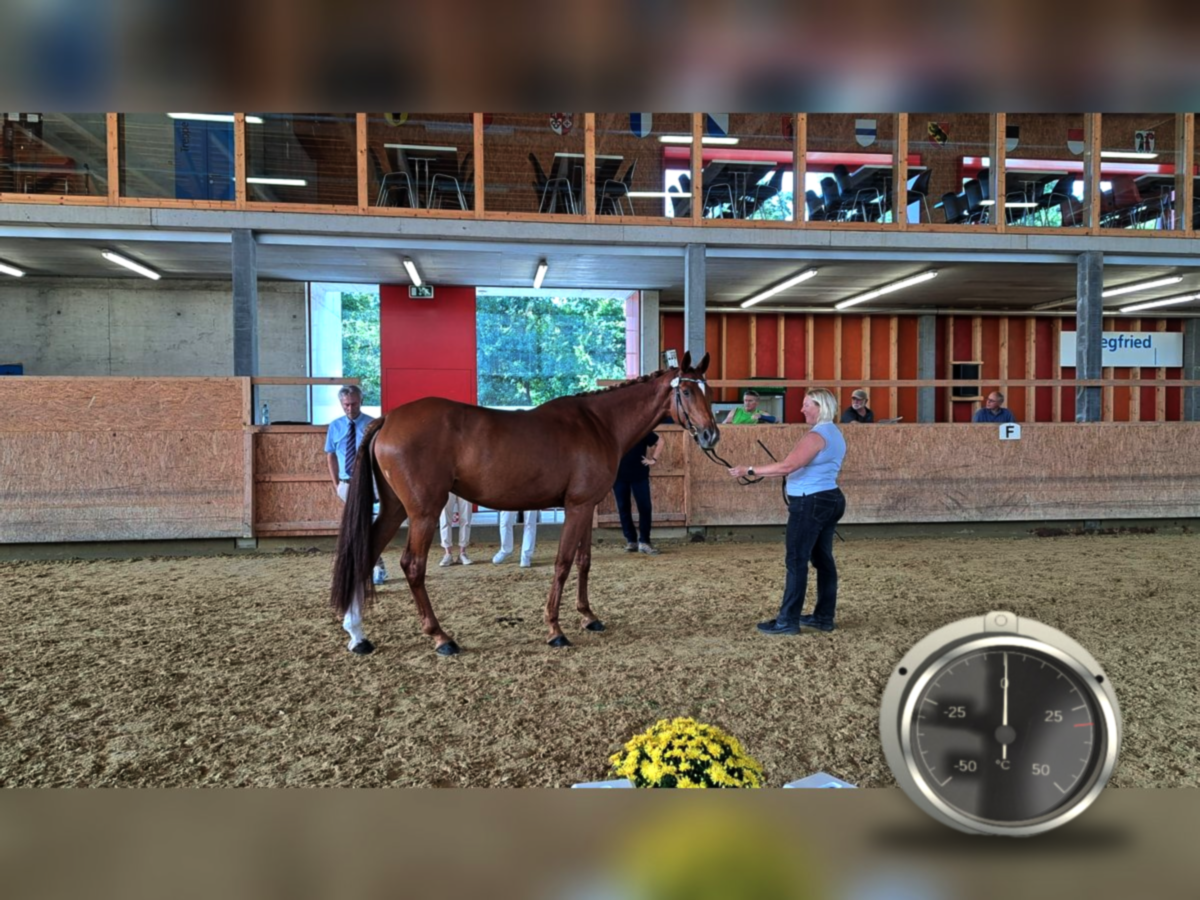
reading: 0°C
